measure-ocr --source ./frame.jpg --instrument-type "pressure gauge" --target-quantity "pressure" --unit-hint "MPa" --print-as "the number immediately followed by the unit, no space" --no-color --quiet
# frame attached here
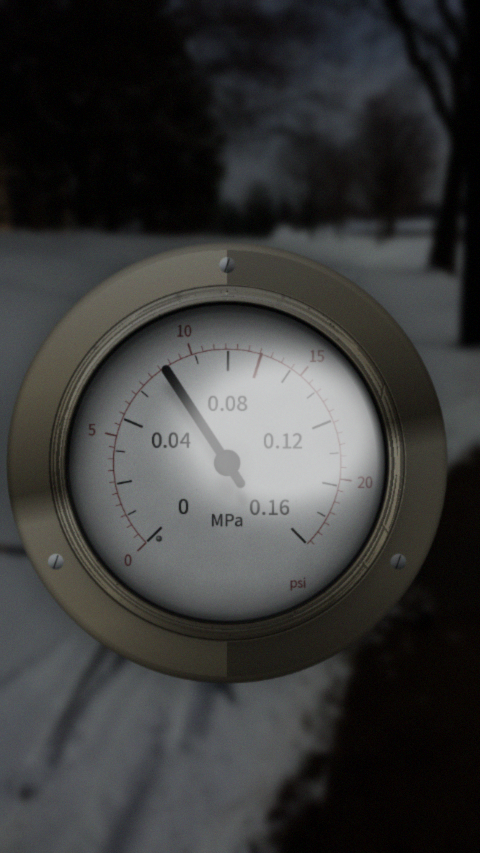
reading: 0.06MPa
